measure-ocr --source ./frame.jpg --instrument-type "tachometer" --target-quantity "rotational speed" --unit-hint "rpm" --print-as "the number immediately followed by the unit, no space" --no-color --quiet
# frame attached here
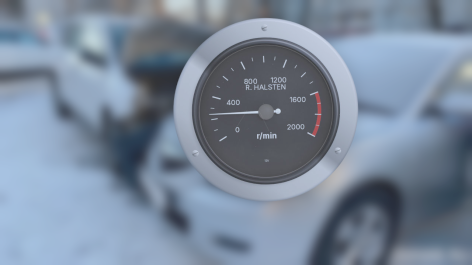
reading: 250rpm
